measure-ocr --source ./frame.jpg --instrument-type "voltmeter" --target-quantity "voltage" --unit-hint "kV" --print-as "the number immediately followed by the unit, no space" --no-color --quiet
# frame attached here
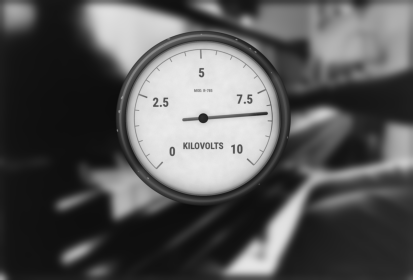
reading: 8.25kV
